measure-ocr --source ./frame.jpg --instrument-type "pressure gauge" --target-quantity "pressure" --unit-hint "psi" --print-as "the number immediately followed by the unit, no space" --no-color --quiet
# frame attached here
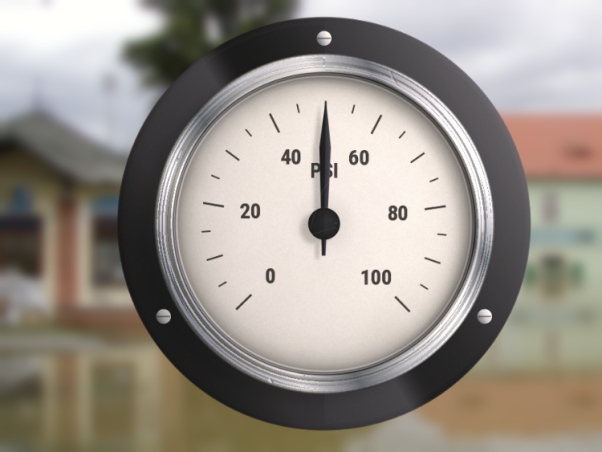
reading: 50psi
